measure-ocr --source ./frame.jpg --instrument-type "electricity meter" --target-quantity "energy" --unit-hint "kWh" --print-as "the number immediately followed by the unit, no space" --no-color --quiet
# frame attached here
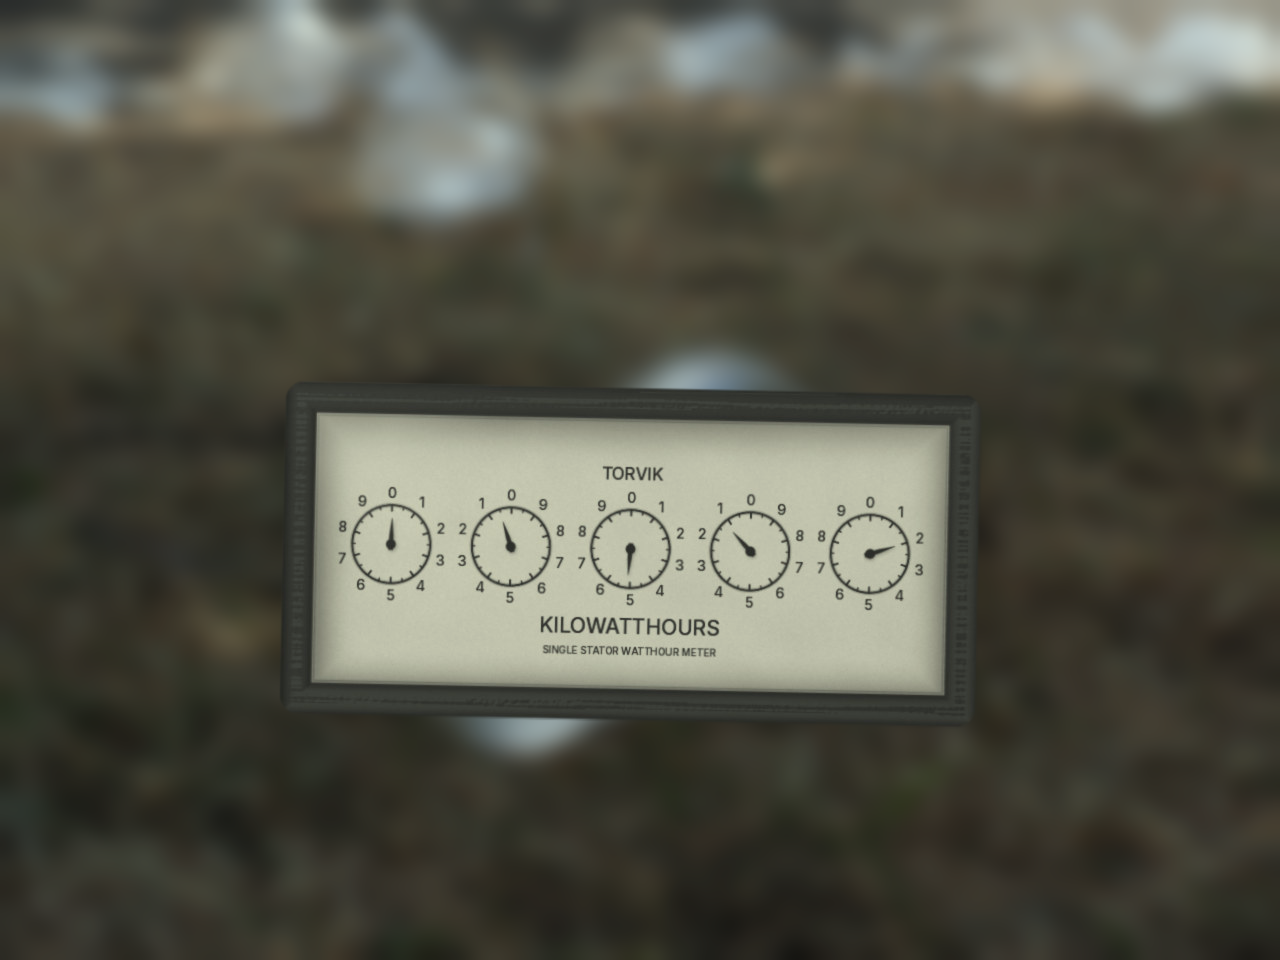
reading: 512kWh
